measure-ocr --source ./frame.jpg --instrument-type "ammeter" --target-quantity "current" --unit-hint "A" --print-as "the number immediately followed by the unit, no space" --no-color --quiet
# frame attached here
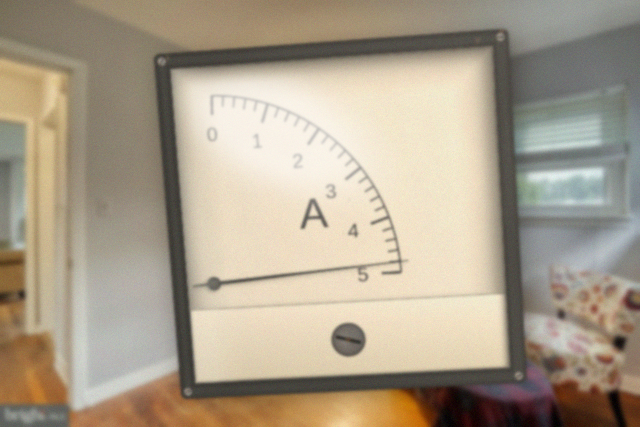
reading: 4.8A
